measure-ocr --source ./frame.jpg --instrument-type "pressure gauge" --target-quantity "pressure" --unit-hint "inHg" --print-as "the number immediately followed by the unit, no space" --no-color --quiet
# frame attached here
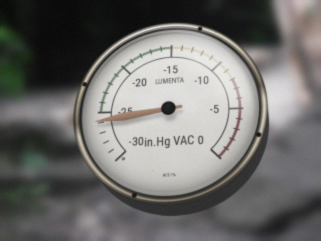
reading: -26inHg
